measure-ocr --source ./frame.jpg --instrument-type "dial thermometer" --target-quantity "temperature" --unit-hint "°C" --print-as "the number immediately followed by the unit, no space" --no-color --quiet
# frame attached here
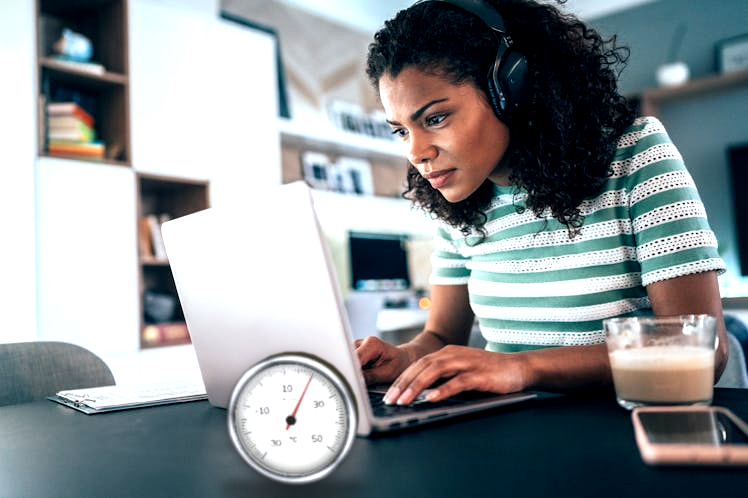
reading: 20°C
